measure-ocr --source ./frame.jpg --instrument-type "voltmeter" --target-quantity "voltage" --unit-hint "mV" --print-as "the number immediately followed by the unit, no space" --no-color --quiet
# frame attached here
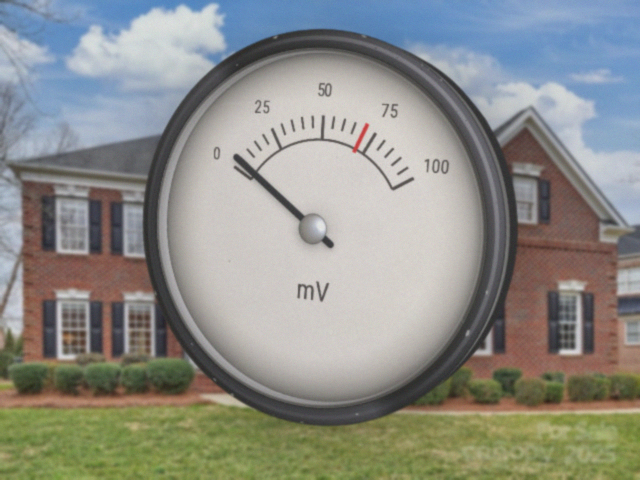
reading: 5mV
